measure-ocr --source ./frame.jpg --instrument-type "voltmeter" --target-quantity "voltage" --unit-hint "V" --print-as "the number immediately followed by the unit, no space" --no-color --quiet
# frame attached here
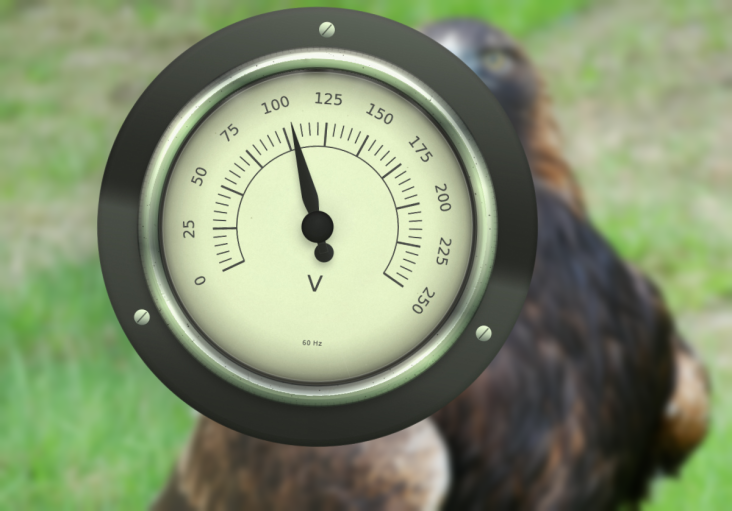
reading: 105V
